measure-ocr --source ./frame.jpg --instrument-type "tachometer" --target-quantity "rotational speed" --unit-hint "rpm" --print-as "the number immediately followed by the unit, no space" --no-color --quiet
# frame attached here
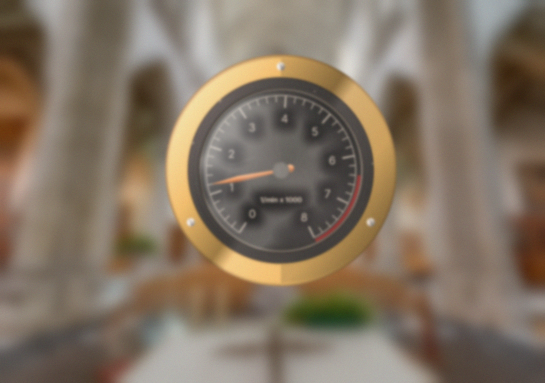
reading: 1200rpm
